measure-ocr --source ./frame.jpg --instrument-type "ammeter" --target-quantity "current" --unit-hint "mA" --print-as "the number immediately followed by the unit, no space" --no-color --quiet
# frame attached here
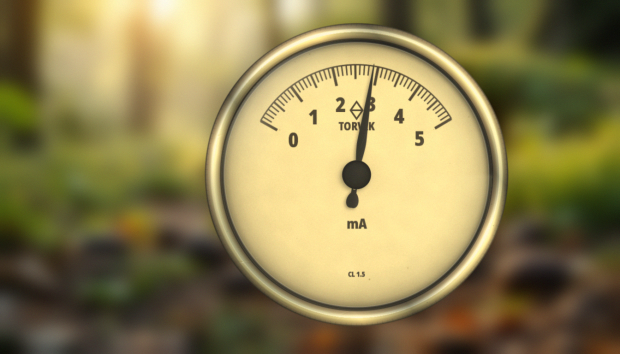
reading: 2.9mA
